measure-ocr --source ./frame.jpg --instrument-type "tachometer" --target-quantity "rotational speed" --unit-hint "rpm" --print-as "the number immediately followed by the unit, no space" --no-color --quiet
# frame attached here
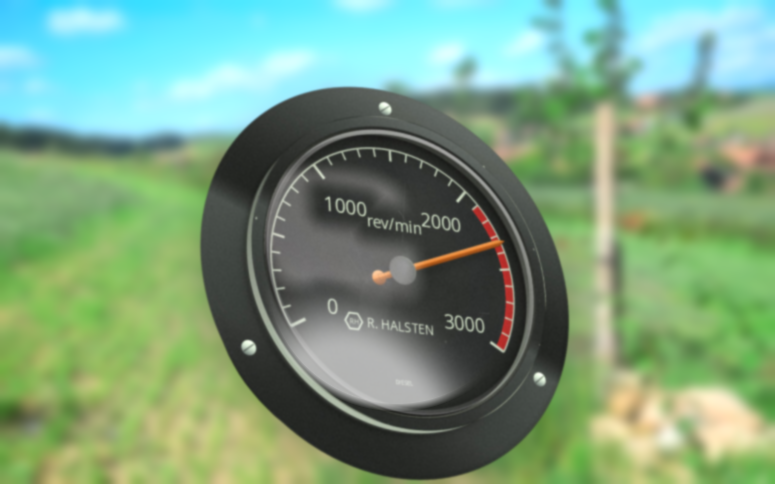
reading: 2350rpm
